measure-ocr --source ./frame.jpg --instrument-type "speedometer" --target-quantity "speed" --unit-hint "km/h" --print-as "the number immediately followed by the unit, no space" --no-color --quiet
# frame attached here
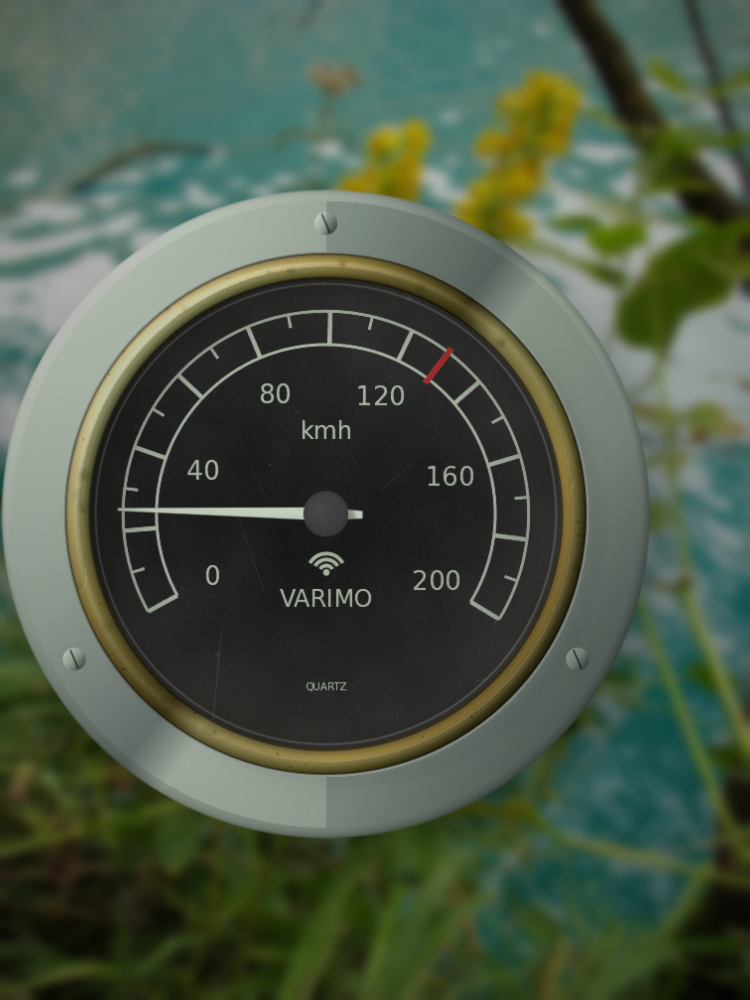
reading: 25km/h
